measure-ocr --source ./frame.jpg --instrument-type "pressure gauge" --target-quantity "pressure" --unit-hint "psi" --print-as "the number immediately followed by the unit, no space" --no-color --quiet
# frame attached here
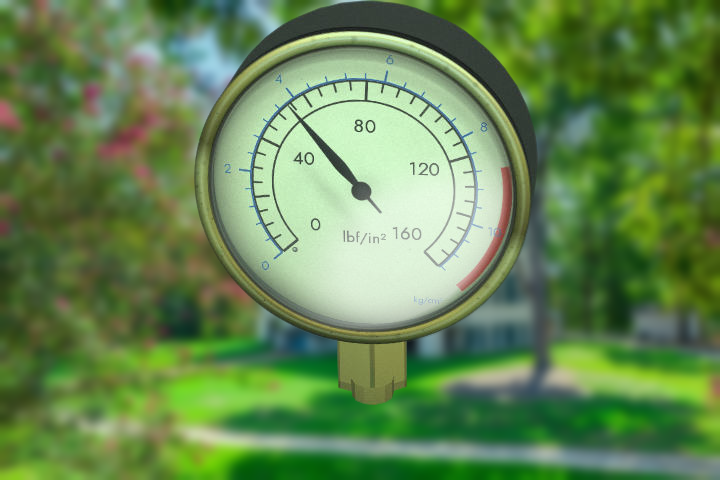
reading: 55psi
